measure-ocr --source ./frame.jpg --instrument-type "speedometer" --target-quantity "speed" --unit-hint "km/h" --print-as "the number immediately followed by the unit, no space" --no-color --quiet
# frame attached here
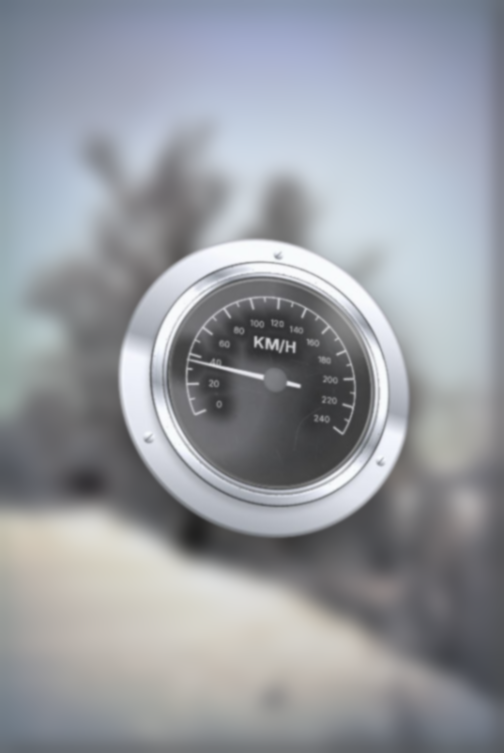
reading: 35km/h
